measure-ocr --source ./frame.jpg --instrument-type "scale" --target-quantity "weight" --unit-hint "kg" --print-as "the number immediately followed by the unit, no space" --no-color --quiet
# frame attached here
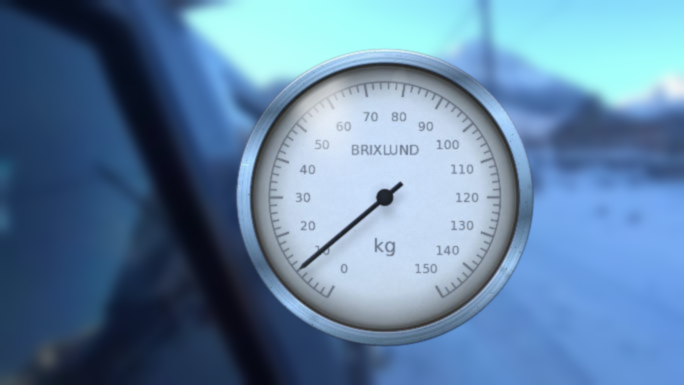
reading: 10kg
